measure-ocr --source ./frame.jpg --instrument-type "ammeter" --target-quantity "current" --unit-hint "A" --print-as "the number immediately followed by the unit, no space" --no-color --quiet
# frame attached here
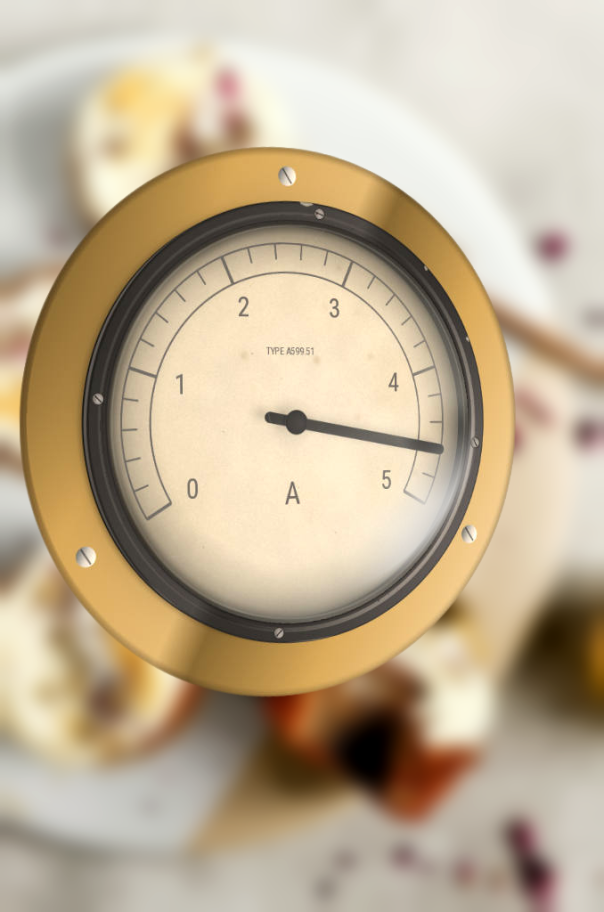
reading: 4.6A
